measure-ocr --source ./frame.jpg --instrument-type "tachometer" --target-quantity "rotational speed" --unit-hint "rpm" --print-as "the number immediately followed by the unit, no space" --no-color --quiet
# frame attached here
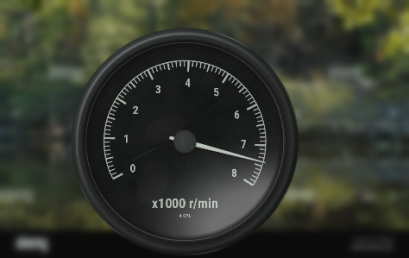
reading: 7400rpm
